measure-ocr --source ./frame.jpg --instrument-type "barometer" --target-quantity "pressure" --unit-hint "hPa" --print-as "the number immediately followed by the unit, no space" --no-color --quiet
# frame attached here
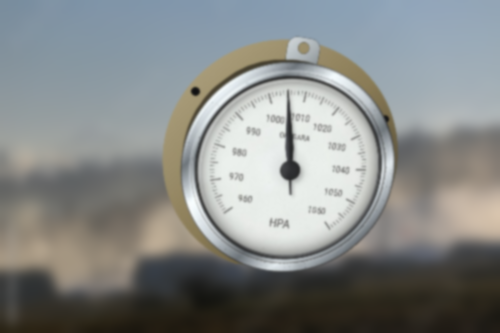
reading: 1005hPa
